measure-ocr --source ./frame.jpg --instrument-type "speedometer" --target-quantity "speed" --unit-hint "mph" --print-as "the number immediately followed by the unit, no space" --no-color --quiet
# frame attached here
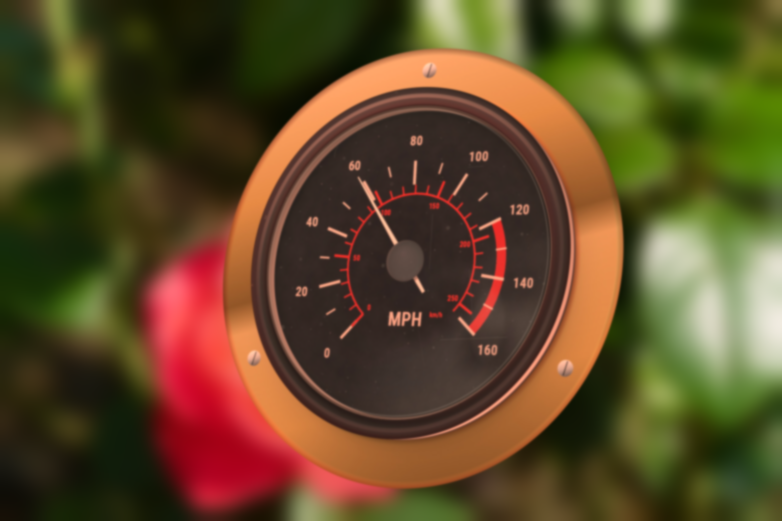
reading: 60mph
